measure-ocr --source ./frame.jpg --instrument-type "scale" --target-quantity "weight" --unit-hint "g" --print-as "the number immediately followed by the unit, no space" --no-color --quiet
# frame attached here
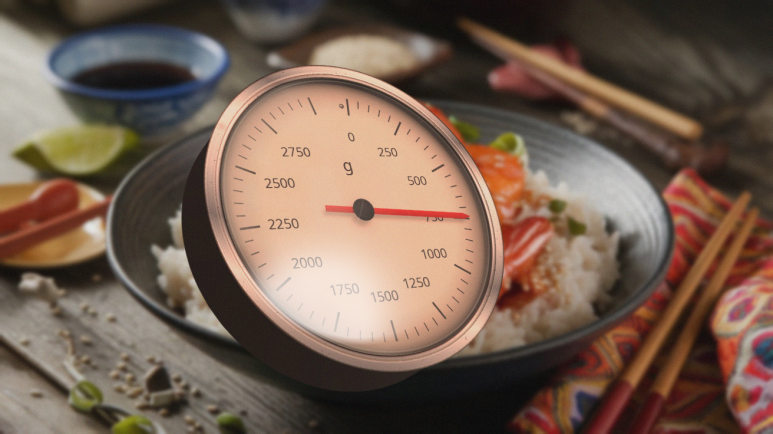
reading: 750g
